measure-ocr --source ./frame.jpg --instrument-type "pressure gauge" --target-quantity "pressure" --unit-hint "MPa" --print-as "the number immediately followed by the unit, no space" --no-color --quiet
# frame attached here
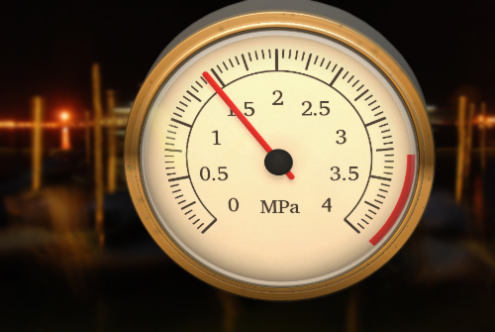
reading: 1.45MPa
